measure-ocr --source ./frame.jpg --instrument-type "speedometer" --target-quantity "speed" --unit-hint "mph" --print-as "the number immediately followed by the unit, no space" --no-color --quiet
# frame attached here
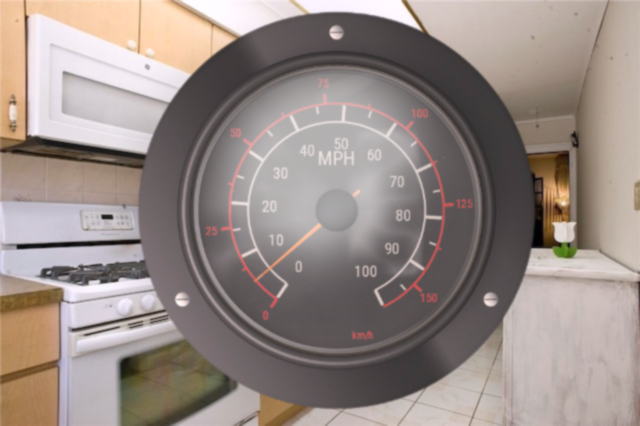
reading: 5mph
